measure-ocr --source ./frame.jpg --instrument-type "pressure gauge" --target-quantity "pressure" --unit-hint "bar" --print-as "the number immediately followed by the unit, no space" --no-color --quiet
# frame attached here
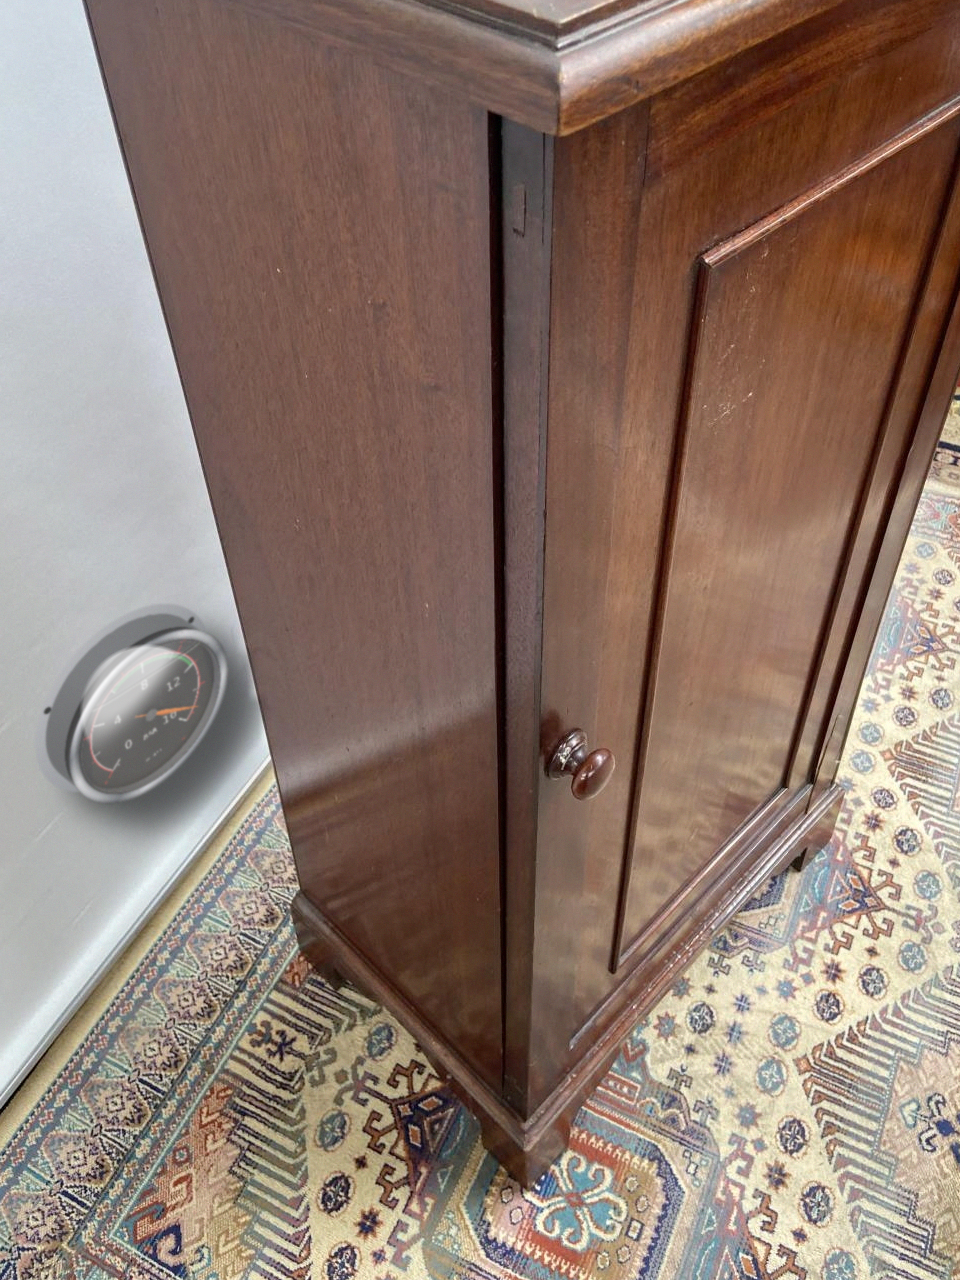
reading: 15bar
